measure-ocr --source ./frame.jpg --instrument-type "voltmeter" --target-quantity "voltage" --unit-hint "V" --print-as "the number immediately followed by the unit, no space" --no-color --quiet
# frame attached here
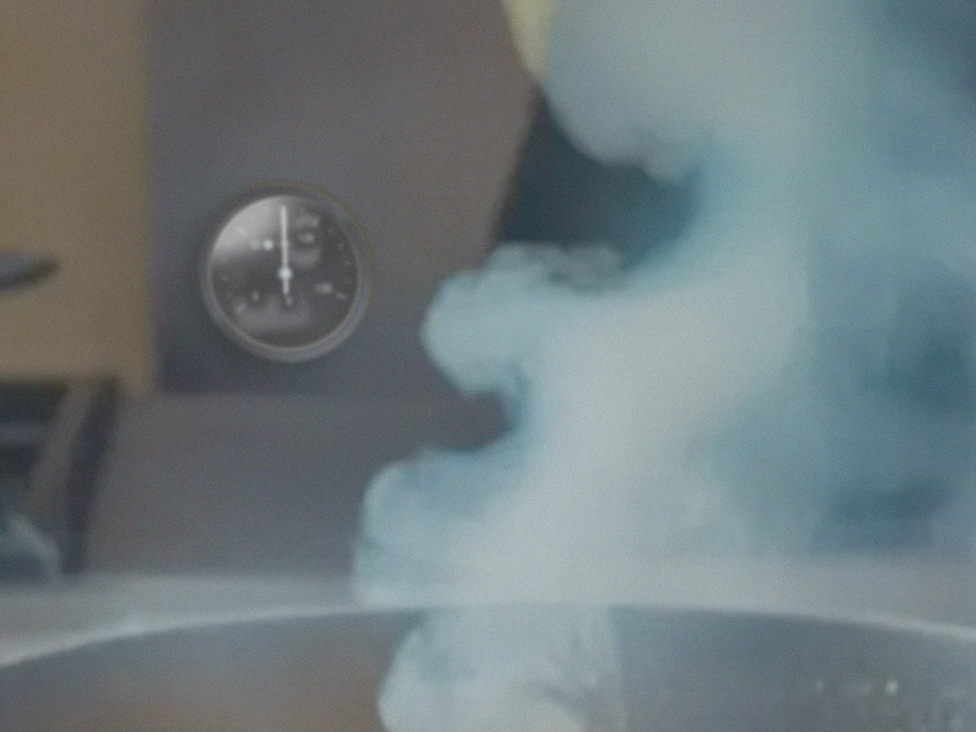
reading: 80V
